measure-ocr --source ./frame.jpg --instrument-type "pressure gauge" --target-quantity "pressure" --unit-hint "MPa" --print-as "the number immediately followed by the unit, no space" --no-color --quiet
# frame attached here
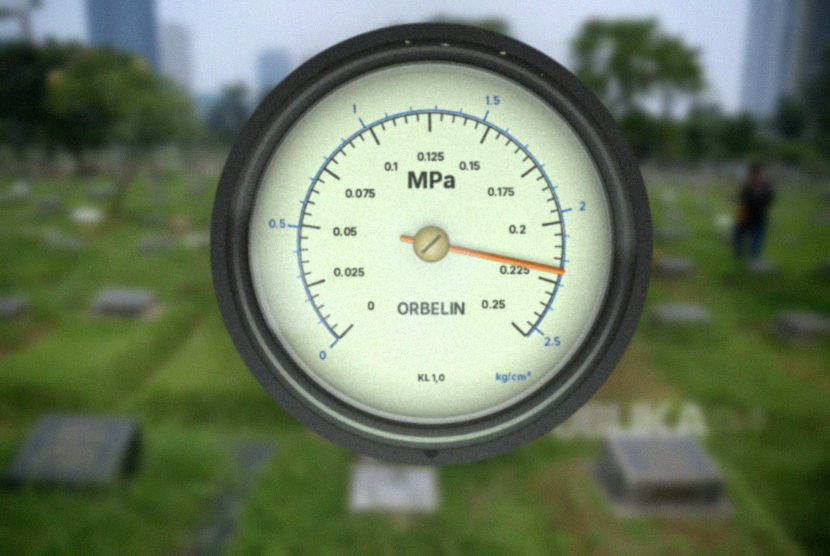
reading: 0.22MPa
